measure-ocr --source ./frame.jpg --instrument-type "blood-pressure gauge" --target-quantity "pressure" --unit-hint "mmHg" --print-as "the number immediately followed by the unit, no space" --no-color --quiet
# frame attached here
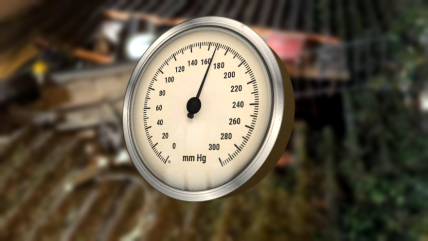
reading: 170mmHg
